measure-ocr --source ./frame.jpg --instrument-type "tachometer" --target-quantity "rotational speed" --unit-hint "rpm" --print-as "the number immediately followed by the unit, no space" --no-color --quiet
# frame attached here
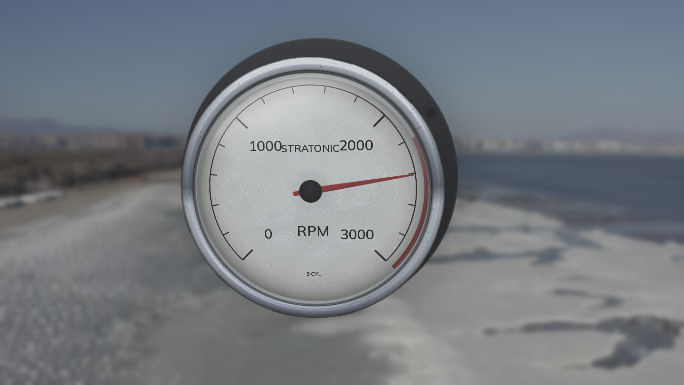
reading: 2400rpm
